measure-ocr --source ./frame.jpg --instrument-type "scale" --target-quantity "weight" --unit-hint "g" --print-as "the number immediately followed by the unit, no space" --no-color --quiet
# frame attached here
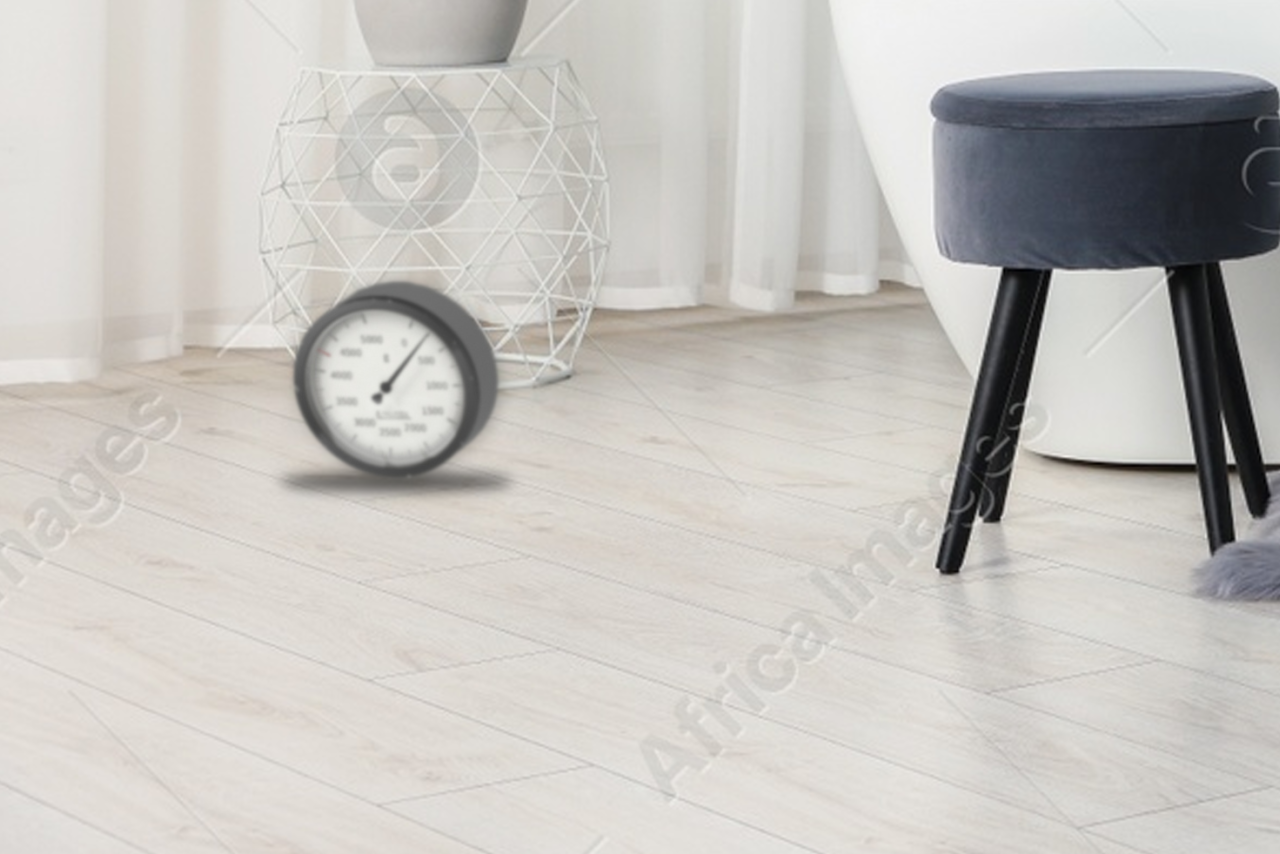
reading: 250g
